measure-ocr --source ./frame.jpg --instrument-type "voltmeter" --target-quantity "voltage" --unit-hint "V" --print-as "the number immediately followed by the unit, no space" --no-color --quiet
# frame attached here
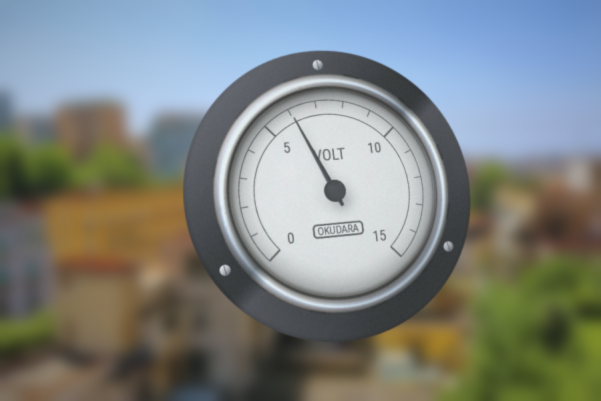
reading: 6V
